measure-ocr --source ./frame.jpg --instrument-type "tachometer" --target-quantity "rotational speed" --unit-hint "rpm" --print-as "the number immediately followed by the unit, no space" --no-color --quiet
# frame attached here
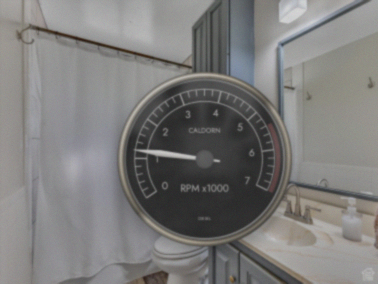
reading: 1200rpm
